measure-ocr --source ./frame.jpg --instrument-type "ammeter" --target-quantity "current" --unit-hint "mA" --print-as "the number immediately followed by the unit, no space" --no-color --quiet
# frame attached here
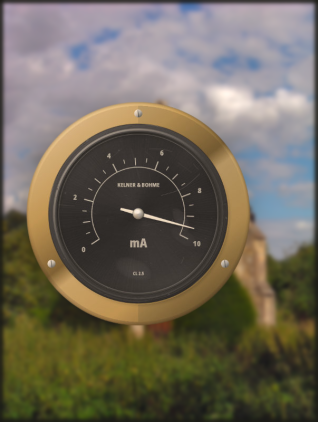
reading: 9.5mA
